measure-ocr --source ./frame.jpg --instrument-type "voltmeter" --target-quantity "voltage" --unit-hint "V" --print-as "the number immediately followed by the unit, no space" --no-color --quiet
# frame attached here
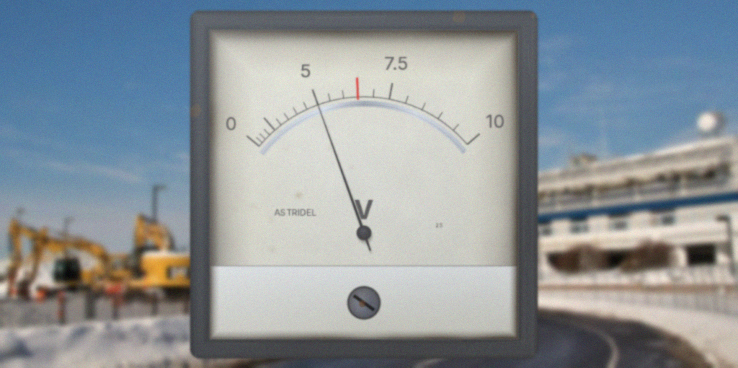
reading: 5V
